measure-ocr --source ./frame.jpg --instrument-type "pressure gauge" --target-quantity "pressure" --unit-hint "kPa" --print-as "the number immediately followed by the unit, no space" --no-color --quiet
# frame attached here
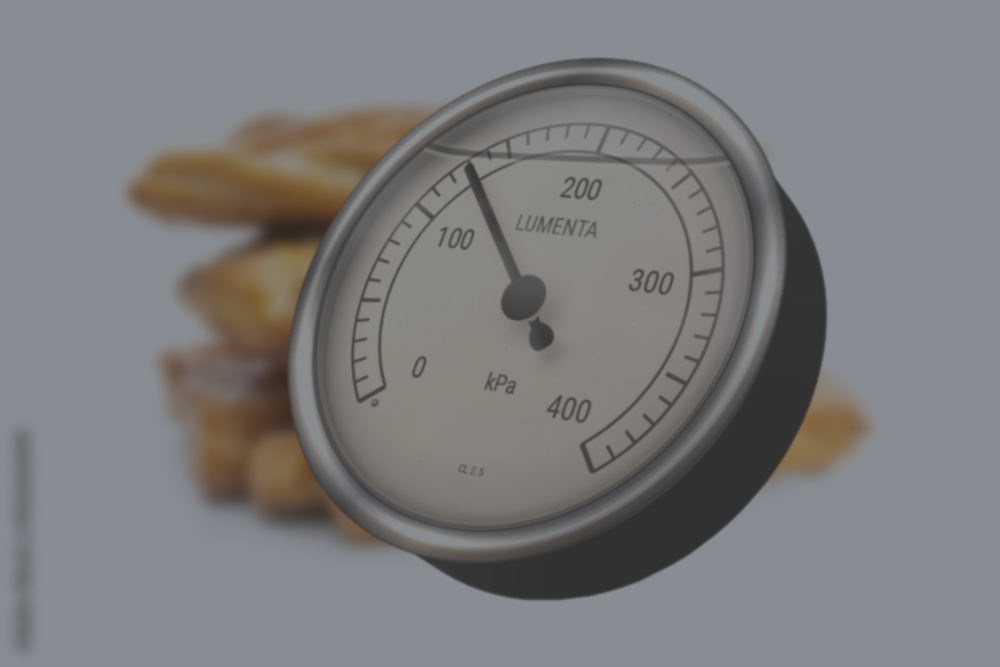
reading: 130kPa
